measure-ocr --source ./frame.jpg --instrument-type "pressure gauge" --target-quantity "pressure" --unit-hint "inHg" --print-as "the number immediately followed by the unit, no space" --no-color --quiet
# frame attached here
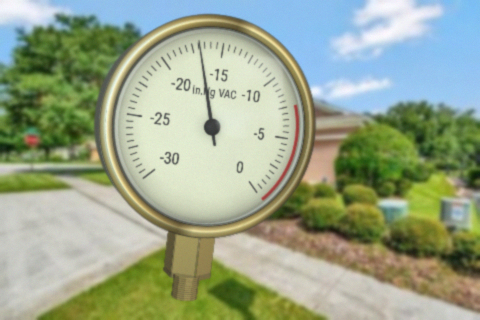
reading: -17inHg
